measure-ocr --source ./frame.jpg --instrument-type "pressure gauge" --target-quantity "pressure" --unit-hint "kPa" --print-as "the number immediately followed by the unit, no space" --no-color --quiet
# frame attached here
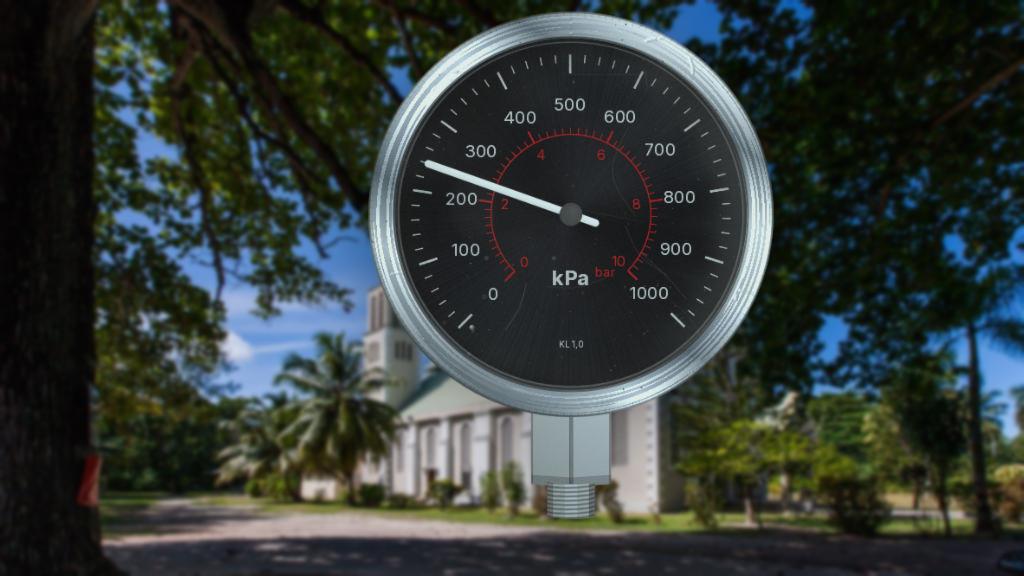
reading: 240kPa
